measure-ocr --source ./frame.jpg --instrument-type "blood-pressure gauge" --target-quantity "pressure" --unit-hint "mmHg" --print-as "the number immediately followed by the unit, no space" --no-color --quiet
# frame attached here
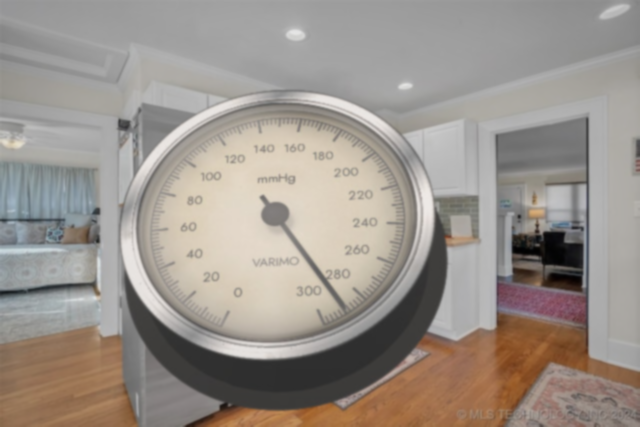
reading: 290mmHg
